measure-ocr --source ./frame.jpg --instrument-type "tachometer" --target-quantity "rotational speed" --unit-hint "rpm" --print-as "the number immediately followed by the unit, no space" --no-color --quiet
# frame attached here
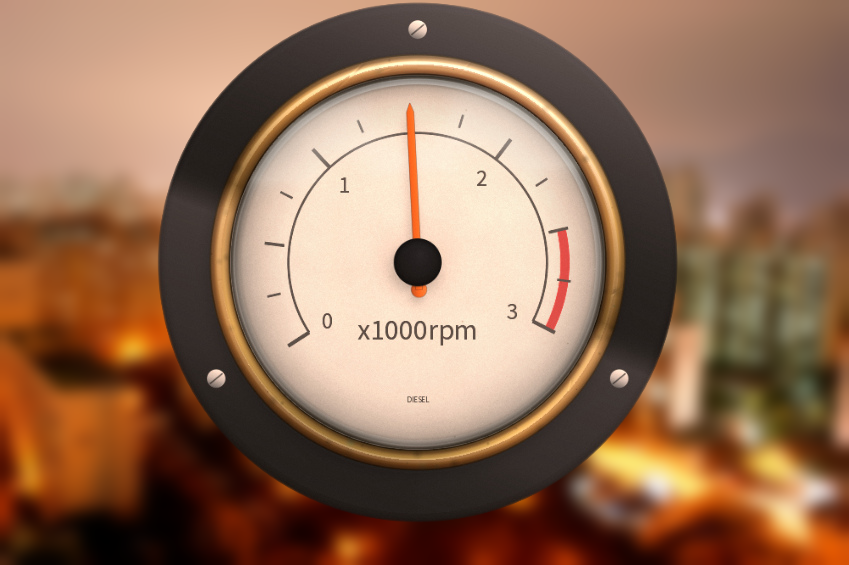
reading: 1500rpm
